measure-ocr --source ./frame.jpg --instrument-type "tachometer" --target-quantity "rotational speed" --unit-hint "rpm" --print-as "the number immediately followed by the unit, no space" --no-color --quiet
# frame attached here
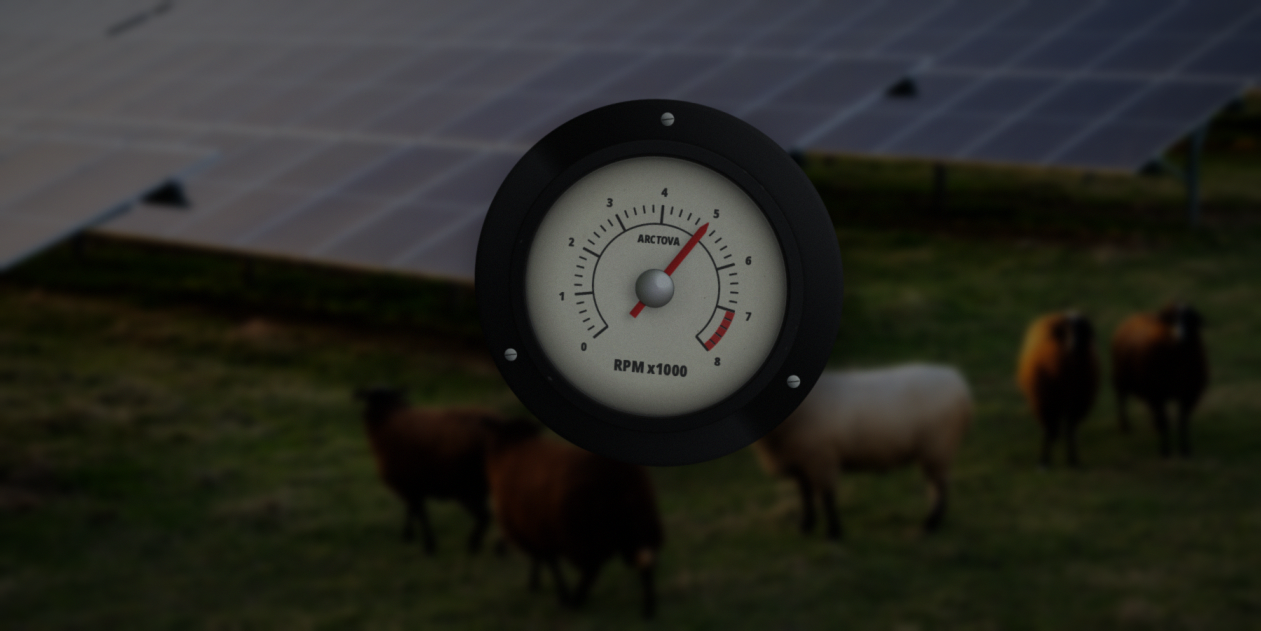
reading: 5000rpm
